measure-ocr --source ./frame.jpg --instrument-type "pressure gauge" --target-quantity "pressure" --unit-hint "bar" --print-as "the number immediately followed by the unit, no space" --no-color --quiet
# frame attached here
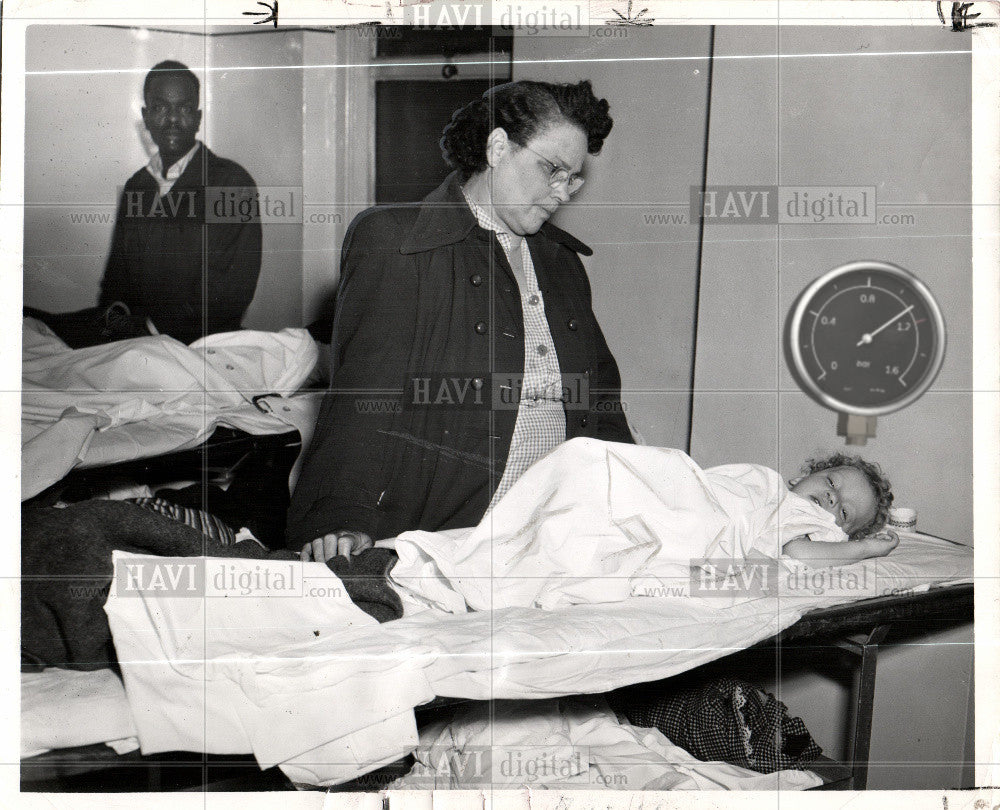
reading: 1.1bar
